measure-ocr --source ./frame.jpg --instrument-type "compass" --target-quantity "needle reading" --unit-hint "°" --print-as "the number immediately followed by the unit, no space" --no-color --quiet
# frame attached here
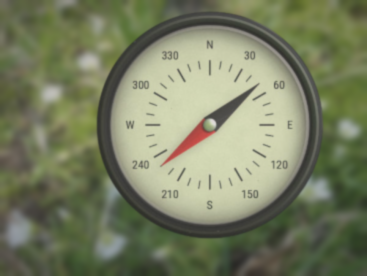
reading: 230°
